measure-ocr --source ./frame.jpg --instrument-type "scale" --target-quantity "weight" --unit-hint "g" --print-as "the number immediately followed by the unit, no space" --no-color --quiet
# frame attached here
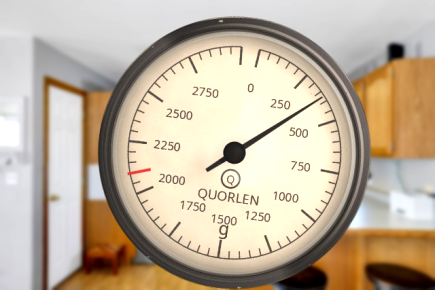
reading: 375g
